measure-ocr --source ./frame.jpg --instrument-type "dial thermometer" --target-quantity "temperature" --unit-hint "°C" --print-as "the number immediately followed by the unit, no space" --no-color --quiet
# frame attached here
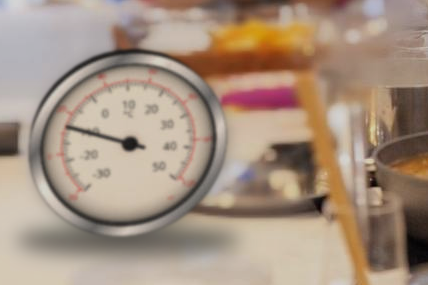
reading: -10°C
